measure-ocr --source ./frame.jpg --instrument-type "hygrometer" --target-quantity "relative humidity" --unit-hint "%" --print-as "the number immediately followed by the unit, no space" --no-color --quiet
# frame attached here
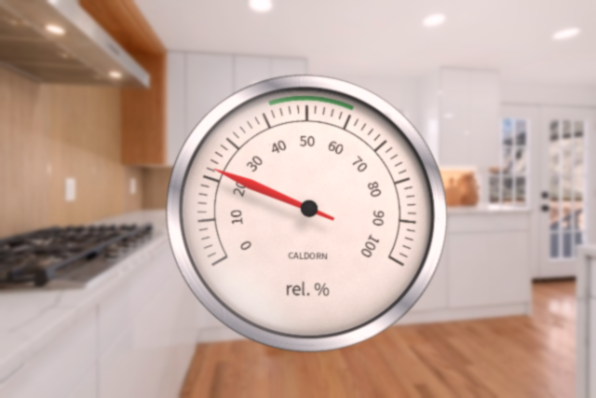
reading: 22%
